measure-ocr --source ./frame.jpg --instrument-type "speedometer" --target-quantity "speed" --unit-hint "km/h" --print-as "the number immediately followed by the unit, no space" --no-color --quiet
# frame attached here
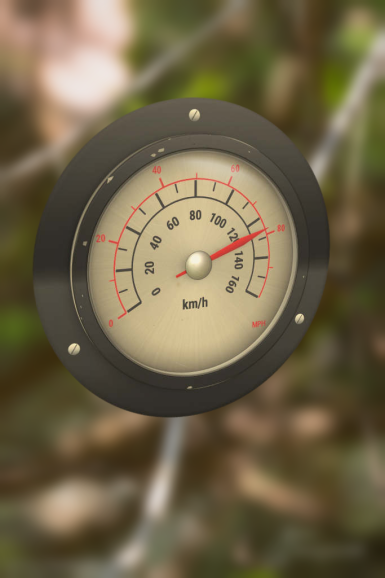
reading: 125km/h
